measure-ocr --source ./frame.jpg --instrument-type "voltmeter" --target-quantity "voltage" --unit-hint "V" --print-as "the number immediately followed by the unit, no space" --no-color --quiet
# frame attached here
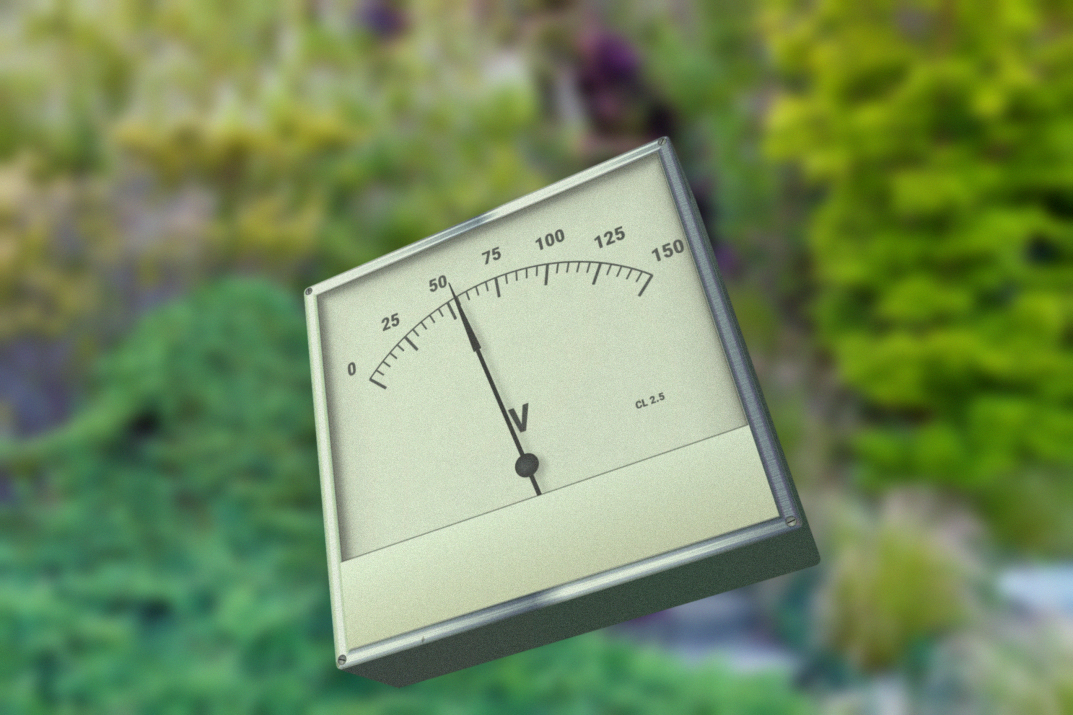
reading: 55V
